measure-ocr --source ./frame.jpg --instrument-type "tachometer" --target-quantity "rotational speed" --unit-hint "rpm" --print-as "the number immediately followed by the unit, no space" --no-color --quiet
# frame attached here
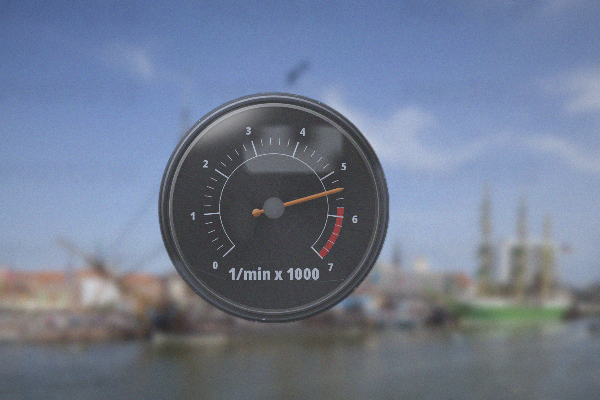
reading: 5400rpm
